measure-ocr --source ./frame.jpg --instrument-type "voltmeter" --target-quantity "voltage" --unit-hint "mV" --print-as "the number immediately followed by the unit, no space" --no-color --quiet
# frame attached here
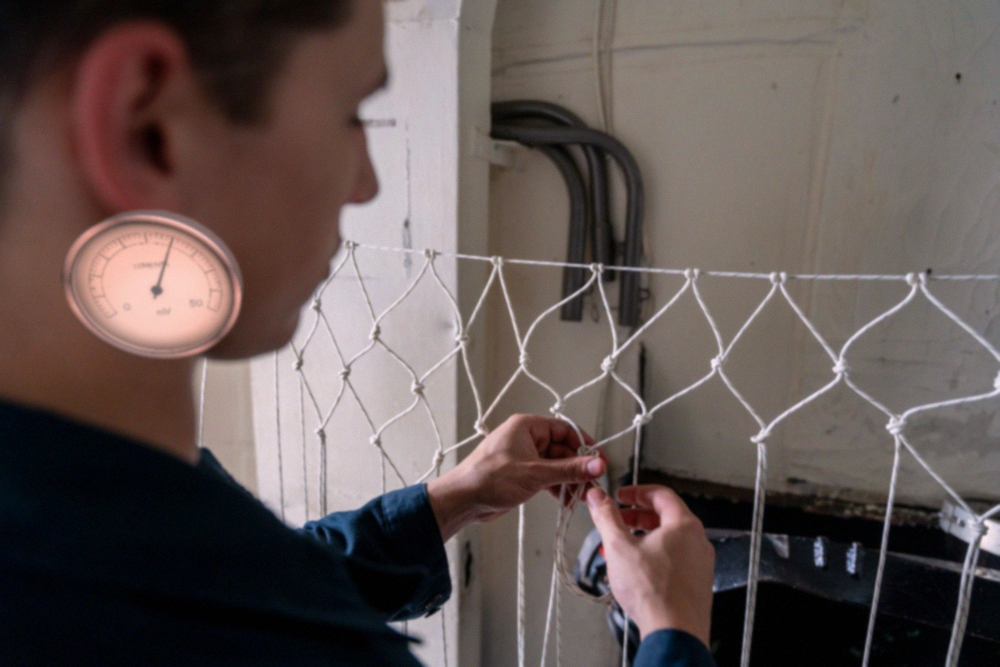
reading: 30mV
